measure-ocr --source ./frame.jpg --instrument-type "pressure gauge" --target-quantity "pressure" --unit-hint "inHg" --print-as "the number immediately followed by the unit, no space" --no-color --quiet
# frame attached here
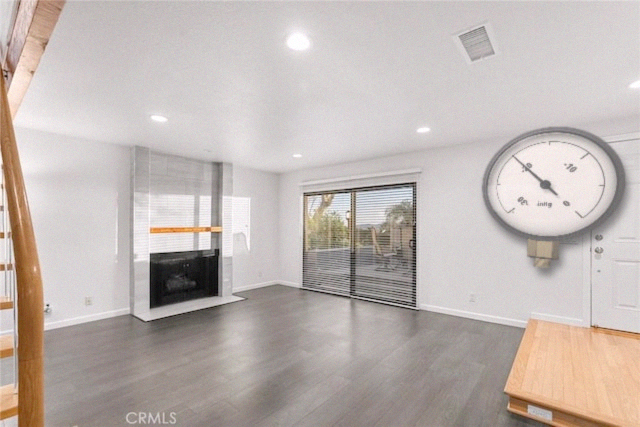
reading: -20inHg
